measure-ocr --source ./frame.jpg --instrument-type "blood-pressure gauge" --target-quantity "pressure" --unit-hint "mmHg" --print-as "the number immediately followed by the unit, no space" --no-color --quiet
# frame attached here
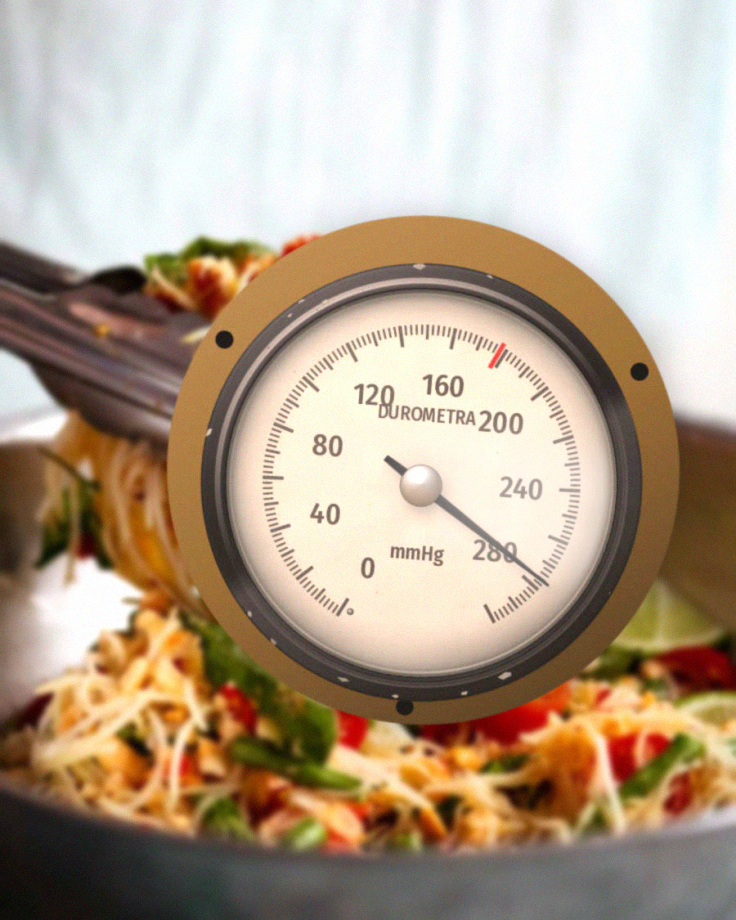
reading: 276mmHg
